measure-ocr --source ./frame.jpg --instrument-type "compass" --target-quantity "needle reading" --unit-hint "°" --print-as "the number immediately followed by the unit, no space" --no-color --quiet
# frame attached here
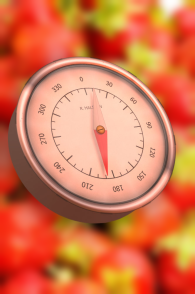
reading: 190°
